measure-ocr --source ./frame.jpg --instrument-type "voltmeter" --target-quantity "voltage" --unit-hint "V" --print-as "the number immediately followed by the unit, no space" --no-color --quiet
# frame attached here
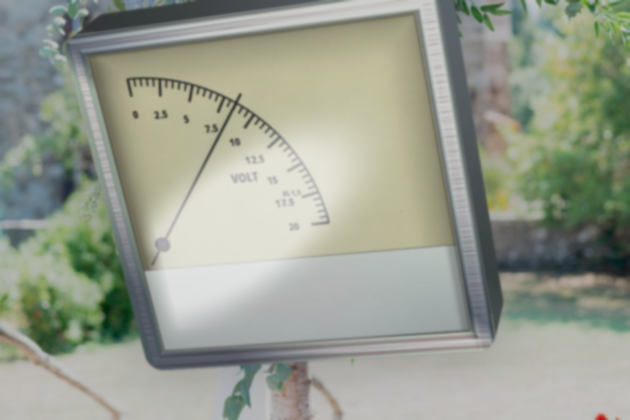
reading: 8.5V
